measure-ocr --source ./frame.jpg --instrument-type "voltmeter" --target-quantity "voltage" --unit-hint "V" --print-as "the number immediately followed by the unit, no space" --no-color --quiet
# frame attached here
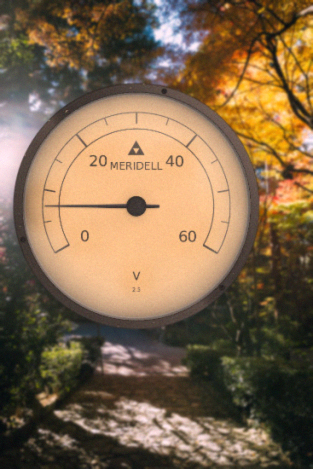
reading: 7.5V
